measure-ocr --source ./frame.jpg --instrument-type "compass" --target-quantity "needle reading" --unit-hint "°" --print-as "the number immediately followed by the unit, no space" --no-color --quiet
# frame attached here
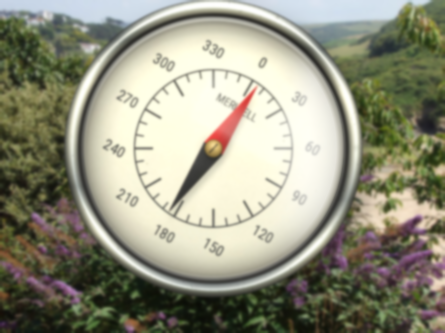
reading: 5°
